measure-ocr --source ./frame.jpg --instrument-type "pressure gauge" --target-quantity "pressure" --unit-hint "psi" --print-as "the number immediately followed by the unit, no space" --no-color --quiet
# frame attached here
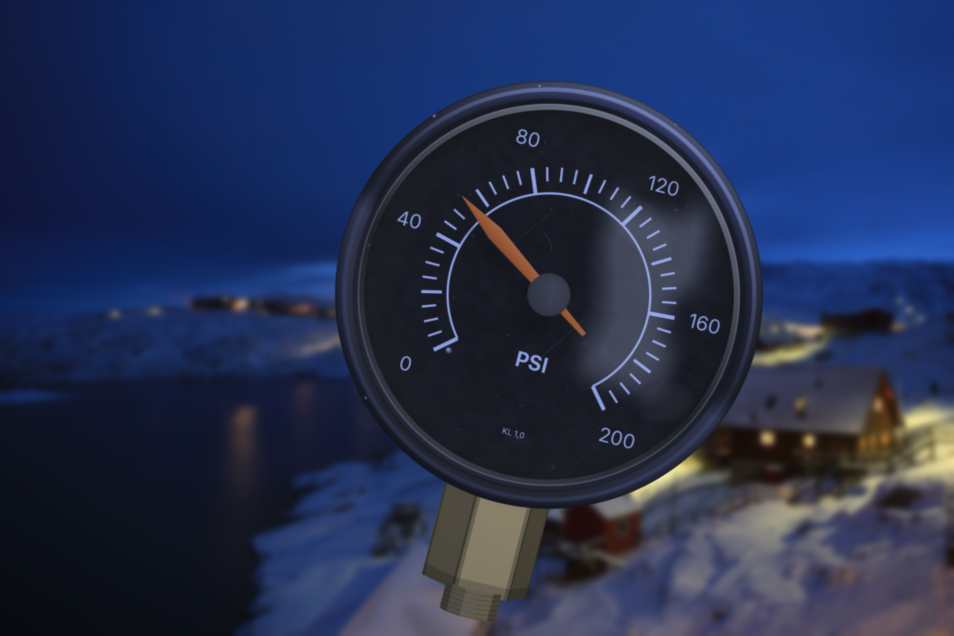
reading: 55psi
